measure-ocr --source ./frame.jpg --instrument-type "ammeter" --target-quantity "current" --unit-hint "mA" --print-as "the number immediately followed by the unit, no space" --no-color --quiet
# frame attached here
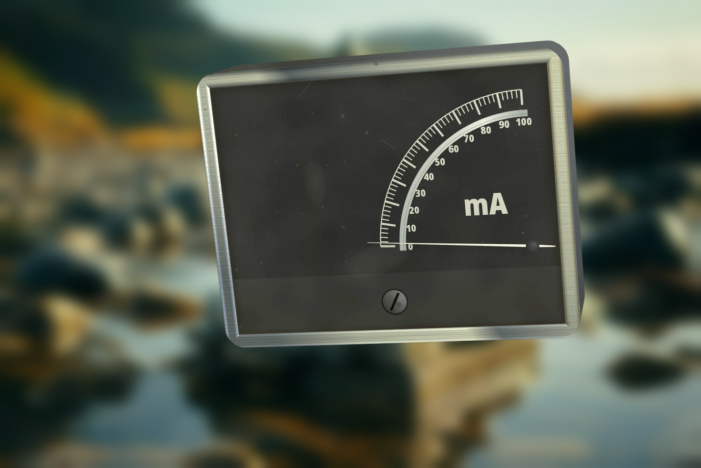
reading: 2mA
